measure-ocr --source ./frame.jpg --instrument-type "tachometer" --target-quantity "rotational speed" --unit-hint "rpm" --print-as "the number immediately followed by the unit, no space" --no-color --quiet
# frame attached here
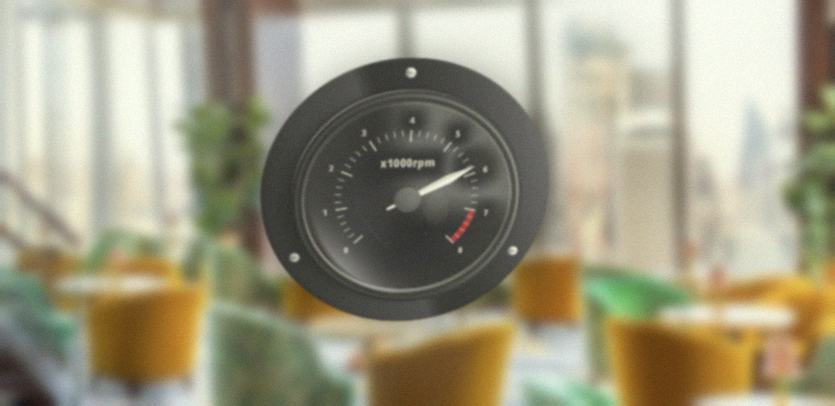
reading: 5800rpm
